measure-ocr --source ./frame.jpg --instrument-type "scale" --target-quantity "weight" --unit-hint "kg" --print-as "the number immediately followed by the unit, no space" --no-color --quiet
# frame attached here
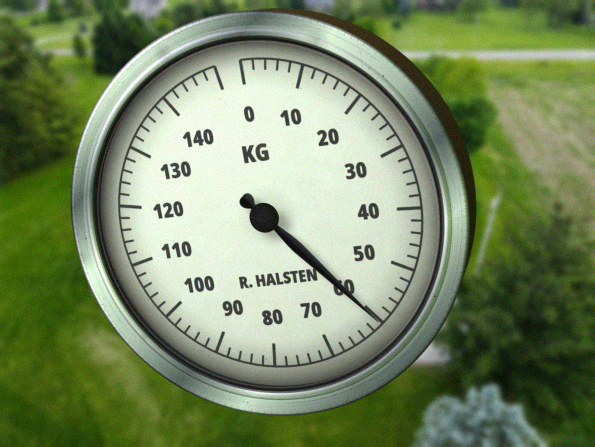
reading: 60kg
